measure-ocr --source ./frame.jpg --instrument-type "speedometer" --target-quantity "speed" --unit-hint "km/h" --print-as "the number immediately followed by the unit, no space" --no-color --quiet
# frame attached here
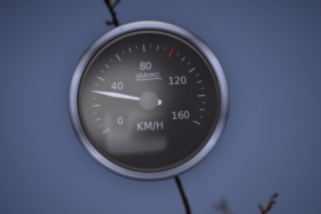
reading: 30km/h
